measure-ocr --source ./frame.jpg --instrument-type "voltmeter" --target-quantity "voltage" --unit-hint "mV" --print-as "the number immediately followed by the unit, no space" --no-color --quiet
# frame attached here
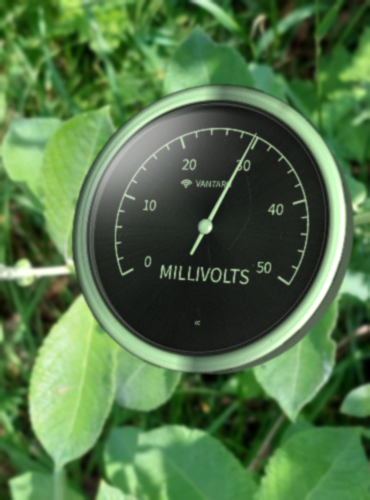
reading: 30mV
